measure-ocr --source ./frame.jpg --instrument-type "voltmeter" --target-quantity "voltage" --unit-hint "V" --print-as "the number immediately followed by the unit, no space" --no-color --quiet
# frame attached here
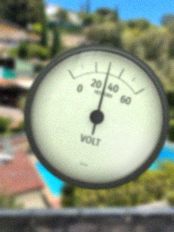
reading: 30V
